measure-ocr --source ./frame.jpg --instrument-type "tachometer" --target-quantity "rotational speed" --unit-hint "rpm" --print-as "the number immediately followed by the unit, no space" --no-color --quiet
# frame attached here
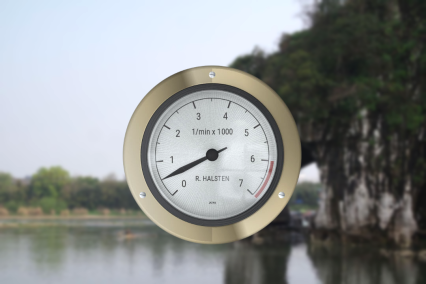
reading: 500rpm
